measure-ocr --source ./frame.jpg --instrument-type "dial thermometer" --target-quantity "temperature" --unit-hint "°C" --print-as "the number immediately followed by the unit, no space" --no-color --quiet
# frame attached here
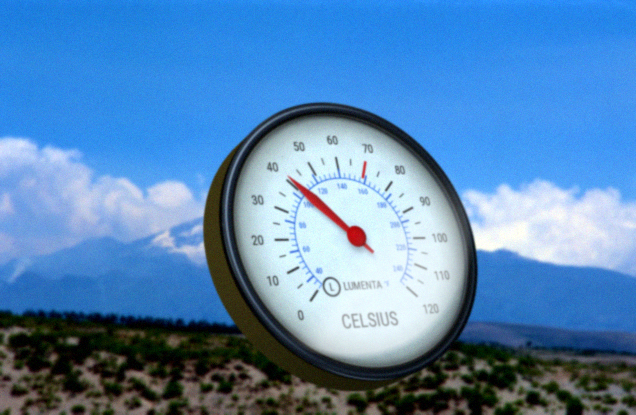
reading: 40°C
